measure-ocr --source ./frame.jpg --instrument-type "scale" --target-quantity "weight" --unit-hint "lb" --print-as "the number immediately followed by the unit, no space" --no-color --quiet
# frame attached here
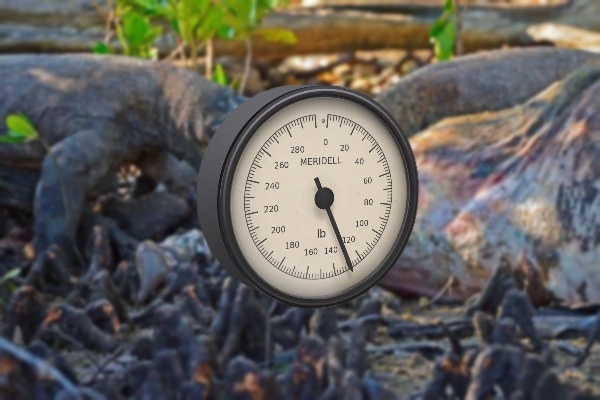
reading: 130lb
